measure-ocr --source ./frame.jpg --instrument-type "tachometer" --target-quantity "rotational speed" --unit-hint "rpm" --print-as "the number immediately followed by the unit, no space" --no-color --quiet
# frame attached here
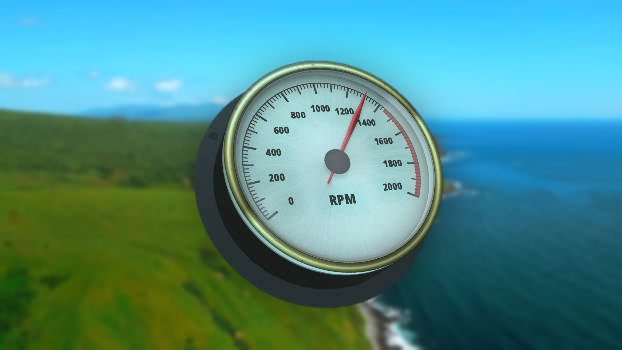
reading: 1300rpm
